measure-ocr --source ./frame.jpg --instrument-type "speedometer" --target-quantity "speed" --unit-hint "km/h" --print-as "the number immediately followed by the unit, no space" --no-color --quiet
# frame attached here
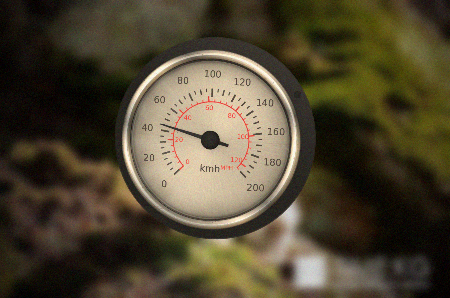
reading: 45km/h
